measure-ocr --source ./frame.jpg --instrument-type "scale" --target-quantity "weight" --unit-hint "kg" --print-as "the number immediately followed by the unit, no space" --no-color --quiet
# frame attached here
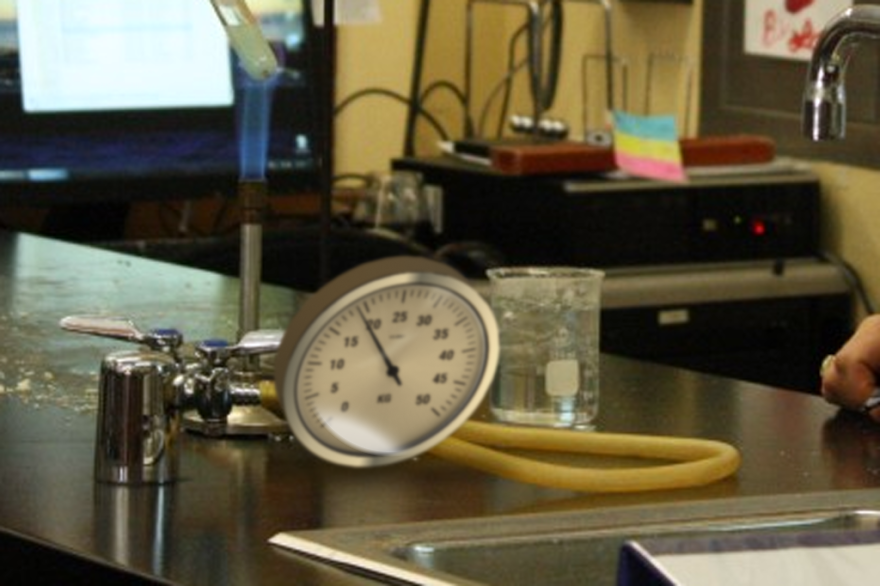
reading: 19kg
